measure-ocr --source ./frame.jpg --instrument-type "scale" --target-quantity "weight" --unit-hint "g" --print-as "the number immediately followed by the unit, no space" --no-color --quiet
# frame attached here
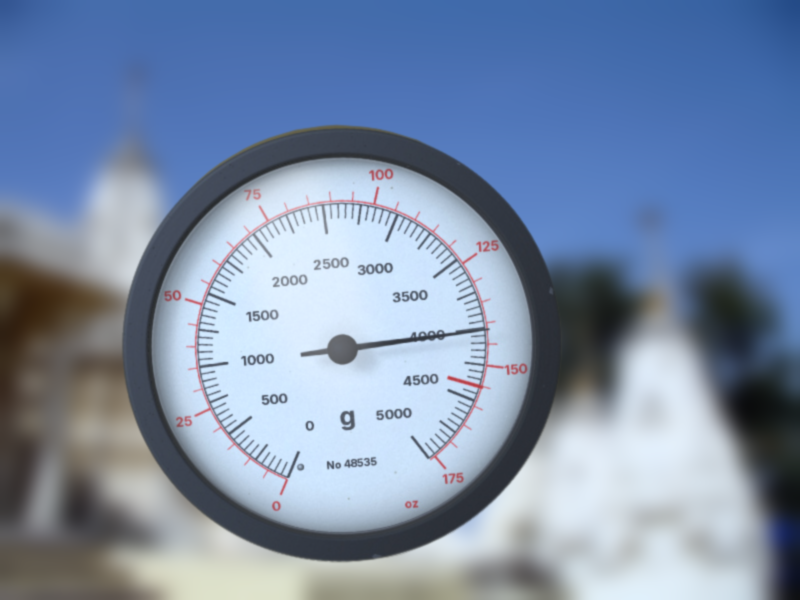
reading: 4000g
